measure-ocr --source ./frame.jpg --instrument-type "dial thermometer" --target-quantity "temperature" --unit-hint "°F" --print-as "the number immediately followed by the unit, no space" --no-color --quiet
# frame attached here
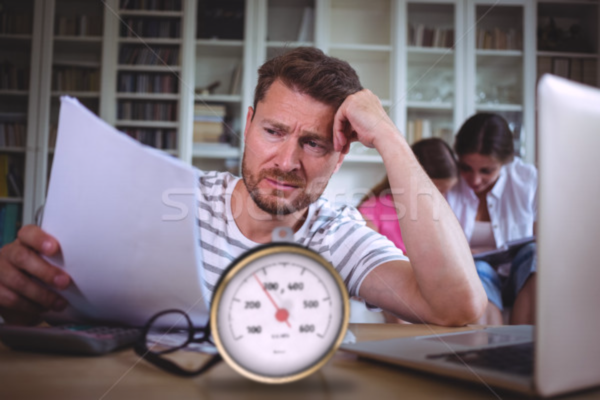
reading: 275°F
